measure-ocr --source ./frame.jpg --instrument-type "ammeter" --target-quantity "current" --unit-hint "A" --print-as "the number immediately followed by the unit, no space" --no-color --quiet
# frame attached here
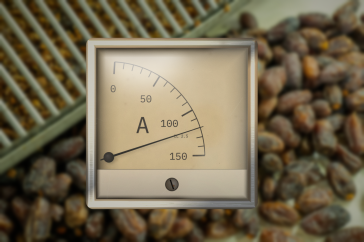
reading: 120A
